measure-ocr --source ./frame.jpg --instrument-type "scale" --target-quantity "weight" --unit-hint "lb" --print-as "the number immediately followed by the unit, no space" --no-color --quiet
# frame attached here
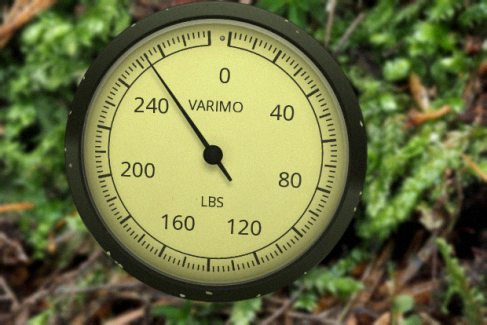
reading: 254lb
